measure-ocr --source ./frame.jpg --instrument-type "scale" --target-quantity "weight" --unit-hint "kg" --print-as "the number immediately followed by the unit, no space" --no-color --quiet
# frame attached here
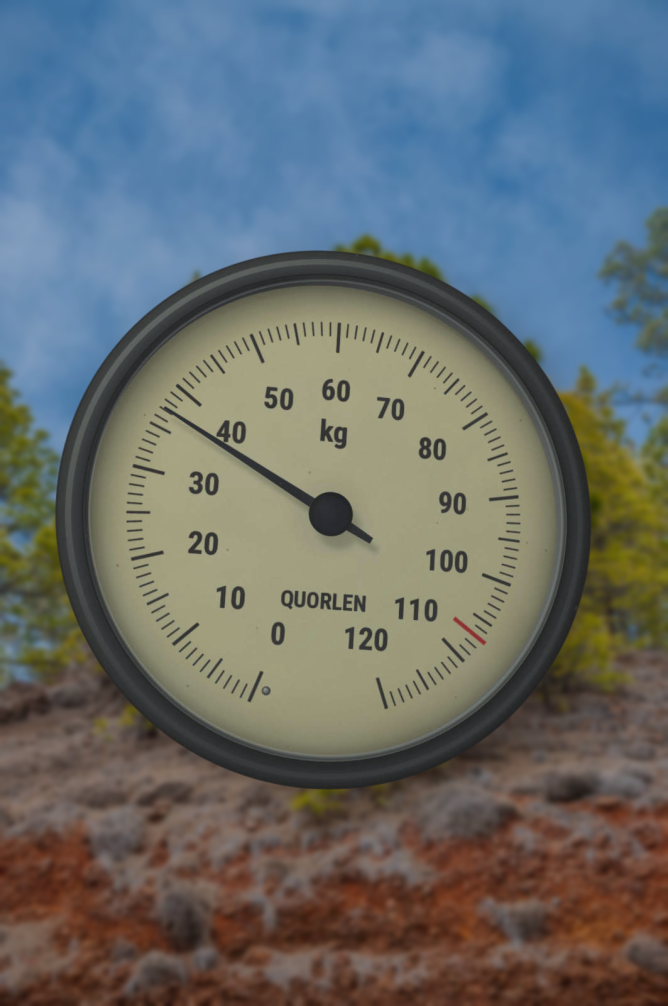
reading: 37kg
